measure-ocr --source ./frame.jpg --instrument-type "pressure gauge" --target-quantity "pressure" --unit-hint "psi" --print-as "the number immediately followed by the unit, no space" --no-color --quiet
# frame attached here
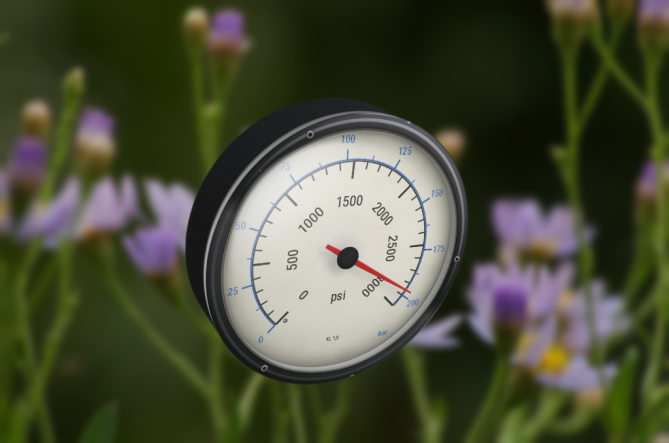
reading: 2850psi
